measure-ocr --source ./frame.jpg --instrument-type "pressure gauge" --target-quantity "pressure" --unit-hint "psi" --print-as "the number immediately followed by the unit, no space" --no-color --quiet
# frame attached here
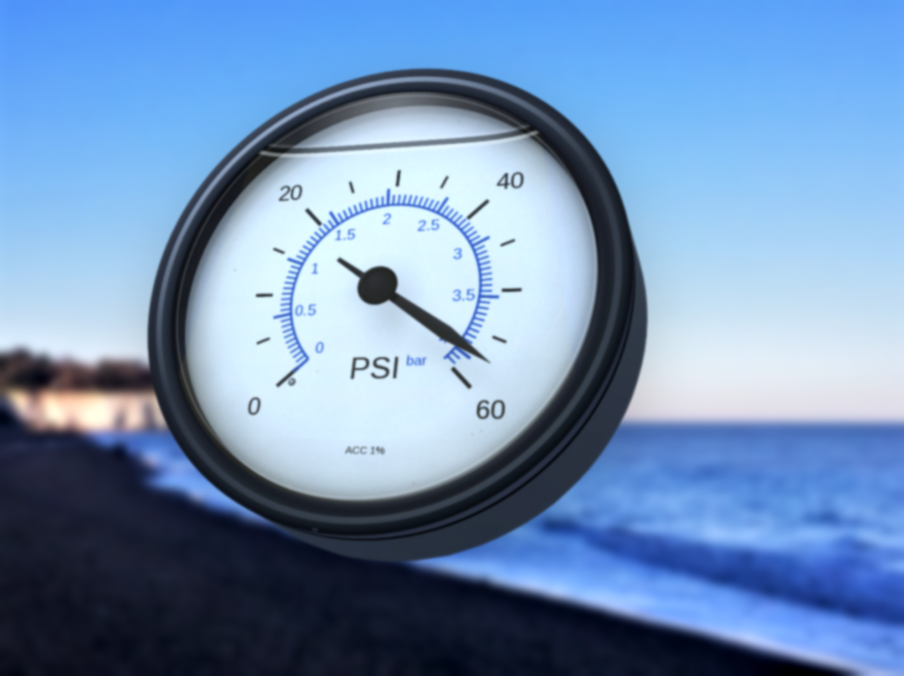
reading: 57.5psi
